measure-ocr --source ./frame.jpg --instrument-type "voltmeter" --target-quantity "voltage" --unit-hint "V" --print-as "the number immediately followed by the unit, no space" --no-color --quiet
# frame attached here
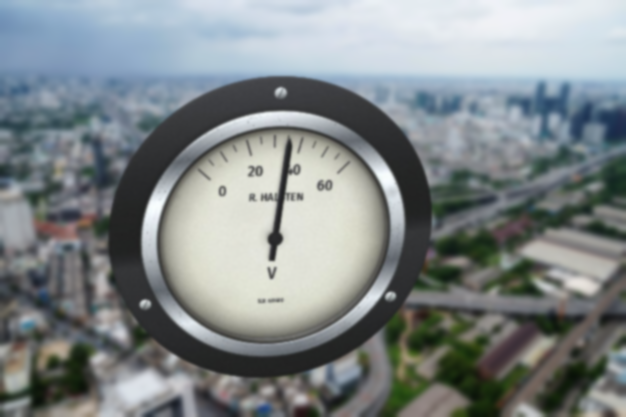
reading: 35V
